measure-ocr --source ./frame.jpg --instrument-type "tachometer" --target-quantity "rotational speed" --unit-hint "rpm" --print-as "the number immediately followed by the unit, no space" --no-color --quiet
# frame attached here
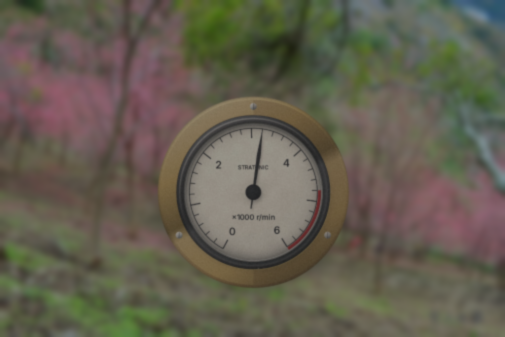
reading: 3200rpm
